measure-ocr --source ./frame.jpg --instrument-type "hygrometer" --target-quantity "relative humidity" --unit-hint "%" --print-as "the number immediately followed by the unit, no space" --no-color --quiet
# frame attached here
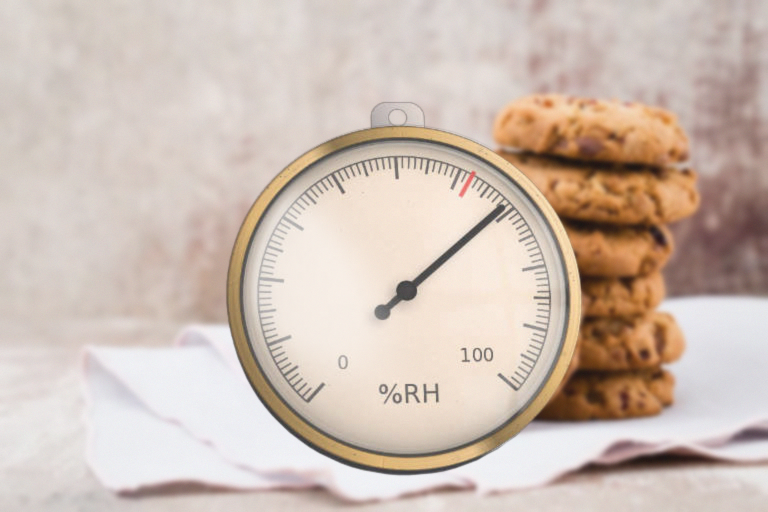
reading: 69%
